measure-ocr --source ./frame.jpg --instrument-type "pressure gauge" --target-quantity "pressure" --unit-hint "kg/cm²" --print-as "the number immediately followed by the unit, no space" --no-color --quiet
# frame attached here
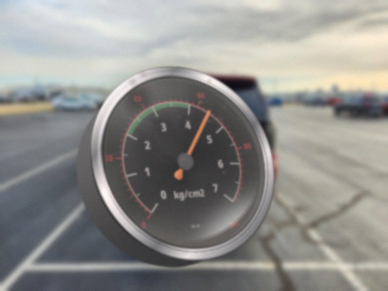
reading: 4.5kg/cm²
